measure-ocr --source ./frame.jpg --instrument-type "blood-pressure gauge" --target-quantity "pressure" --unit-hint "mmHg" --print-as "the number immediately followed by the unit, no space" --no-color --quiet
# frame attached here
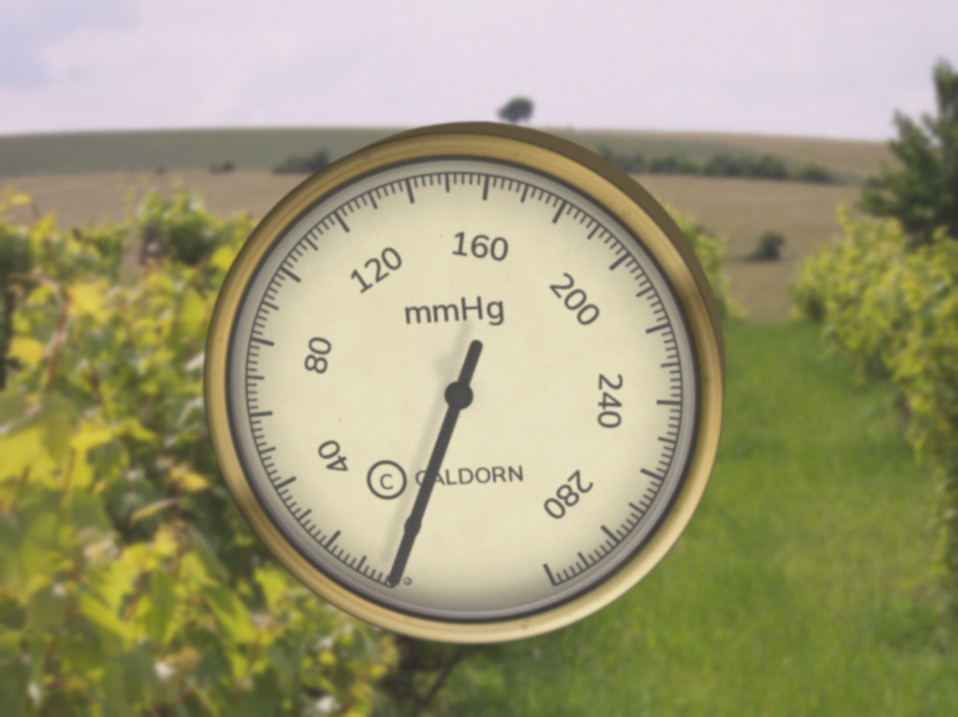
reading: 0mmHg
